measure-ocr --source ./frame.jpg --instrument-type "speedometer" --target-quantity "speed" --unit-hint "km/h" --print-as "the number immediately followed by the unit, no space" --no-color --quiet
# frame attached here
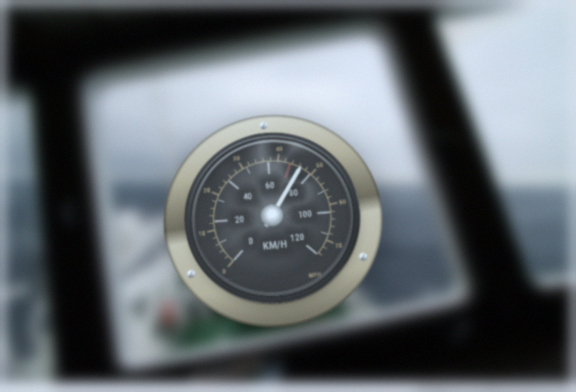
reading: 75km/h
